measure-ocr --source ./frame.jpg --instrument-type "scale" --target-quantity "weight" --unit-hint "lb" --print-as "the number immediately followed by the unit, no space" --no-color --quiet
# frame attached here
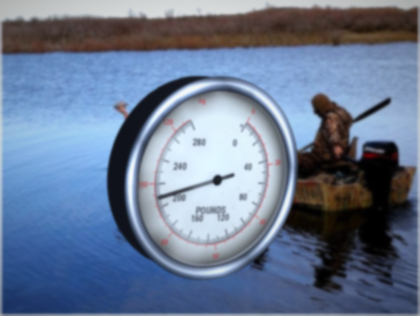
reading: 210lb
